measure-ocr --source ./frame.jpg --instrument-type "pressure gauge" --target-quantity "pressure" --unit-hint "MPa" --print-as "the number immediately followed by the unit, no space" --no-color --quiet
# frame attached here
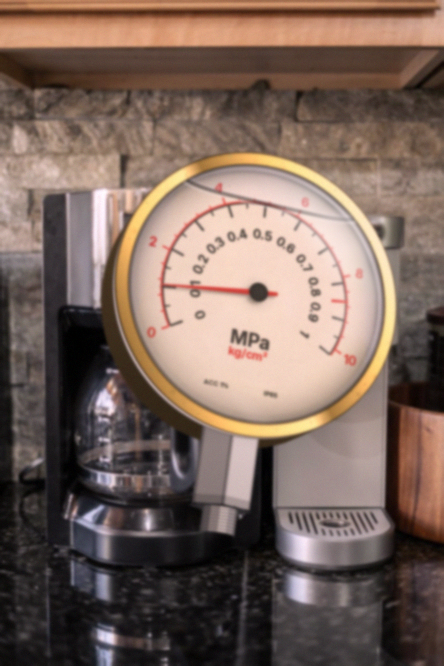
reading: 0.1MPa
